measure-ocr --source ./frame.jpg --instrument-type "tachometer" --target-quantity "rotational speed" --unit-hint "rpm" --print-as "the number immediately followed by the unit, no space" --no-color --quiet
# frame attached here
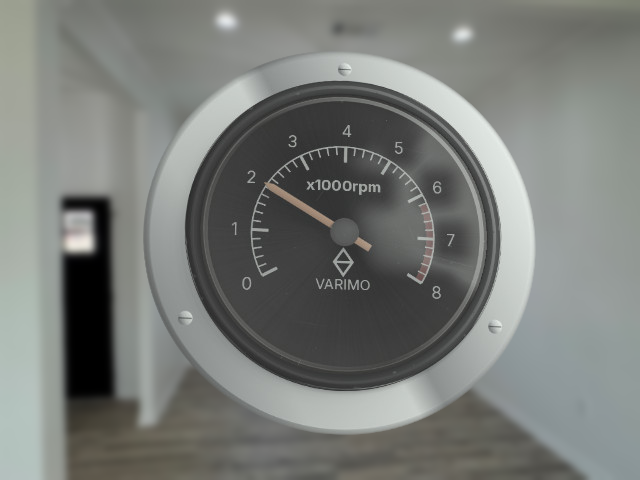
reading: 2000rpm
